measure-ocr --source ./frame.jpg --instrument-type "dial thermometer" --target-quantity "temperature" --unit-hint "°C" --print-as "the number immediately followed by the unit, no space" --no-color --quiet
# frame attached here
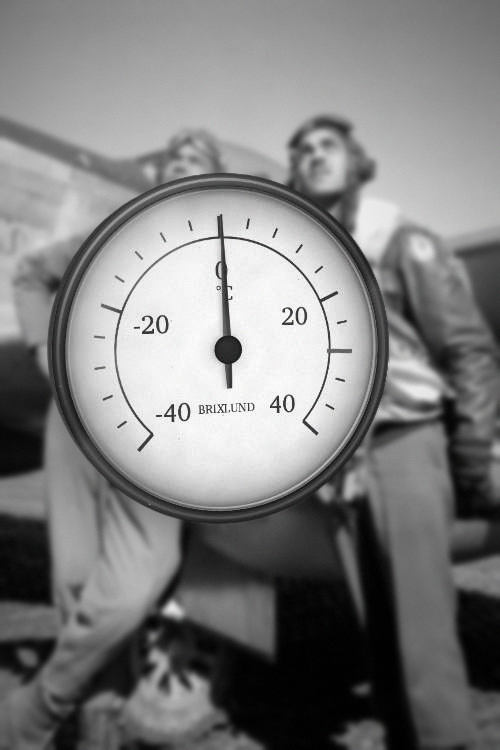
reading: 0°C
